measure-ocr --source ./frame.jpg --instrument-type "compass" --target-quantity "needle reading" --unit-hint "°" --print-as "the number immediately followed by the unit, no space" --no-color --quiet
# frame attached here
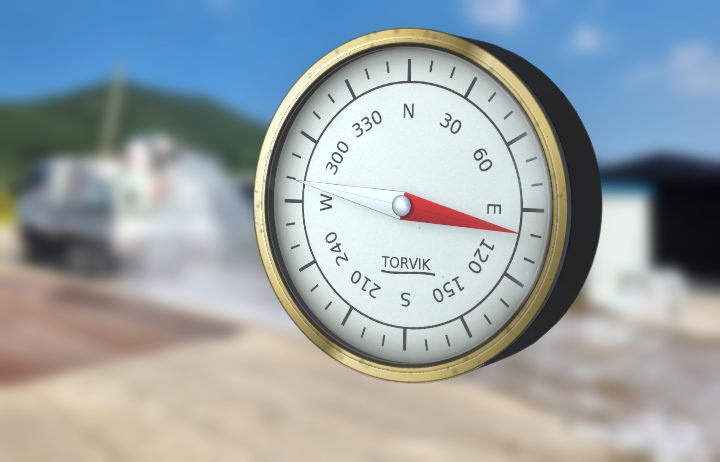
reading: 100°
